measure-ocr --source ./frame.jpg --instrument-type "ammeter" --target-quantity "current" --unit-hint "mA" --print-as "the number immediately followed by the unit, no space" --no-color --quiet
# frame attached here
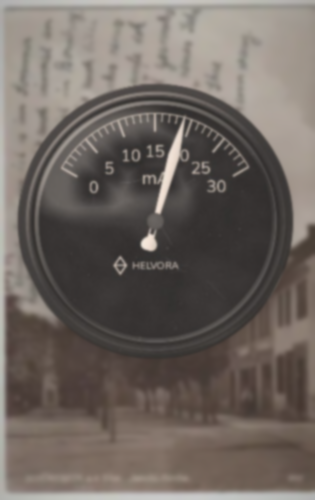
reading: 19mA
